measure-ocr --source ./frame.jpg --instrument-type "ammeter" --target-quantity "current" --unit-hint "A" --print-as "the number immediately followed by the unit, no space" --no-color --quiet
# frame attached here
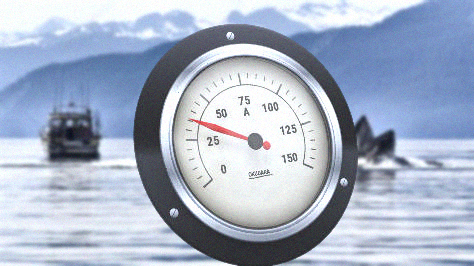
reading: 35A
